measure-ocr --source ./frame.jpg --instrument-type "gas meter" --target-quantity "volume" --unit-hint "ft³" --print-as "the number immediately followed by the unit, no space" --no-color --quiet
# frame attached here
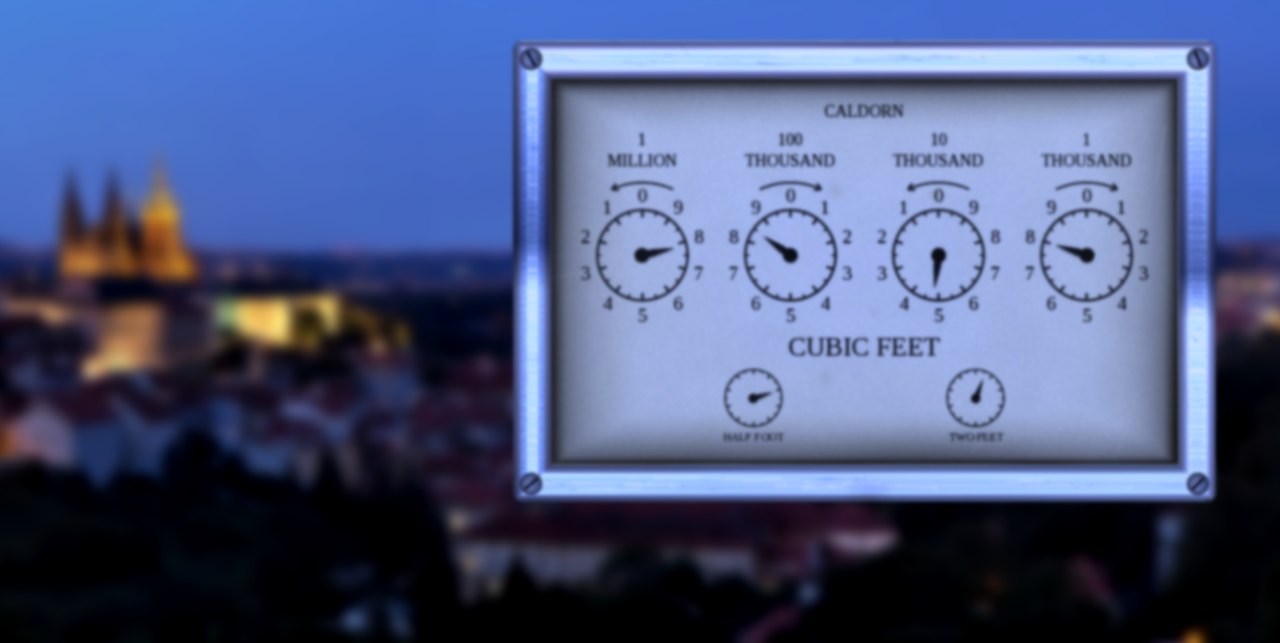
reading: 784800ft³
